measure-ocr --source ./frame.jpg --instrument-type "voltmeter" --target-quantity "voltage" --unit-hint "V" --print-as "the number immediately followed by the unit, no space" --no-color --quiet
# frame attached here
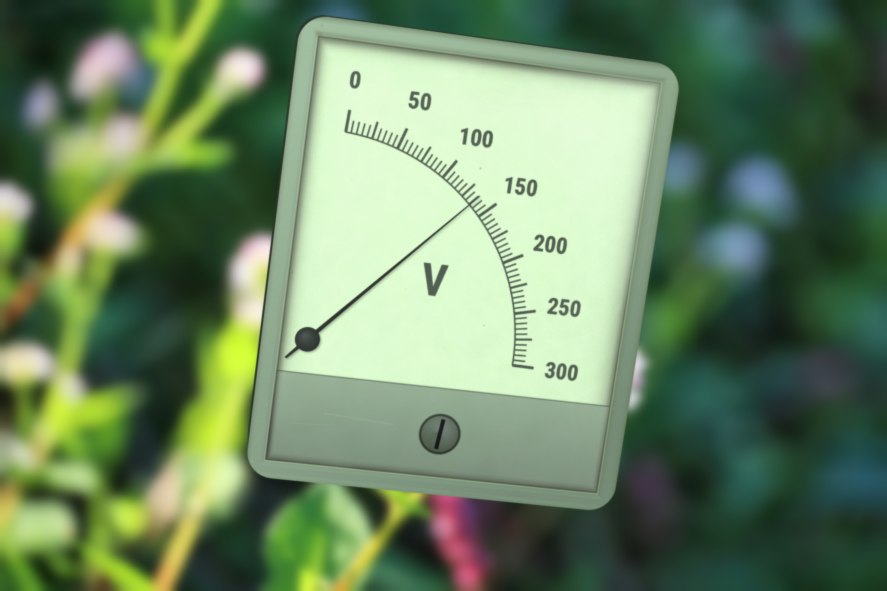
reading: 135V
